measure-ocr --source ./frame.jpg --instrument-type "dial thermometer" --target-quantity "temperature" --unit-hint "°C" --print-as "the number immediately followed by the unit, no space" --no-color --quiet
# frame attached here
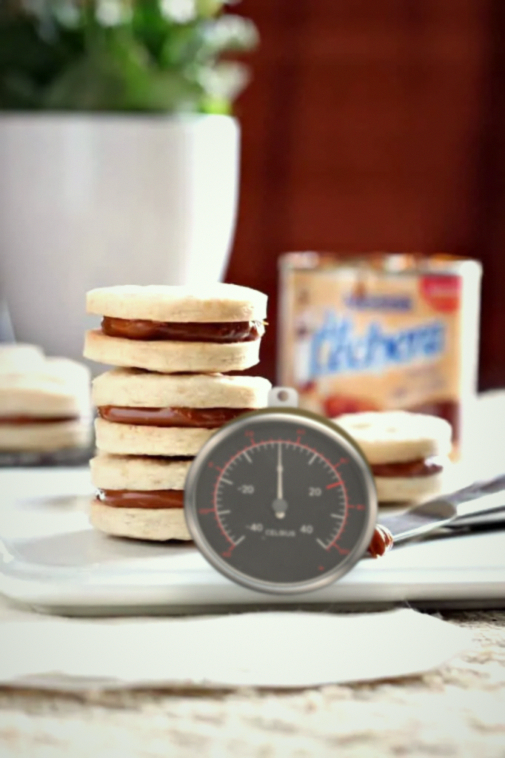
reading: 0°C
